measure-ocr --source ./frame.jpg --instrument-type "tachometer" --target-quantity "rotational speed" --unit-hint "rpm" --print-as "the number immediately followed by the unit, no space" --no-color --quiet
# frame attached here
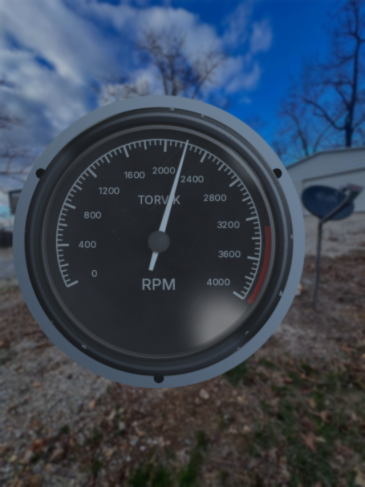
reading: 2200rpm
